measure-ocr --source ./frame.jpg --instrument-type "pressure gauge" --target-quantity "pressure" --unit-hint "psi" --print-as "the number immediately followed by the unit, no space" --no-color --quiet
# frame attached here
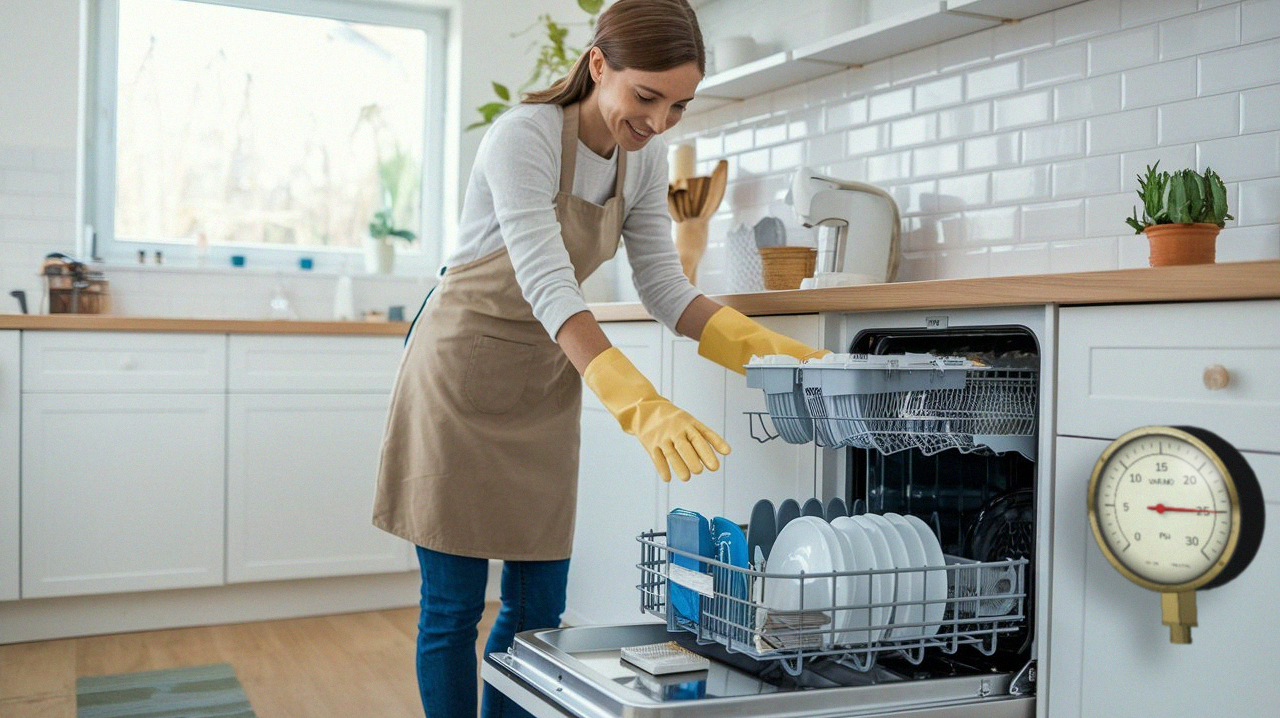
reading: 25psi
